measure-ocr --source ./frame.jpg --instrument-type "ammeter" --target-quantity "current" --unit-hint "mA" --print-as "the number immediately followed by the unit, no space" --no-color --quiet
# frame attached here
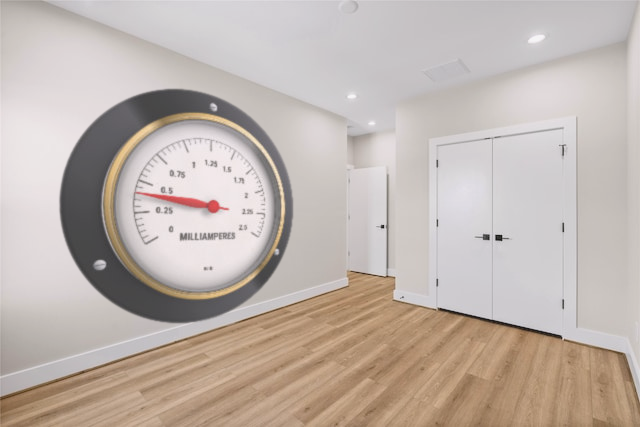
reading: 0.4mA
